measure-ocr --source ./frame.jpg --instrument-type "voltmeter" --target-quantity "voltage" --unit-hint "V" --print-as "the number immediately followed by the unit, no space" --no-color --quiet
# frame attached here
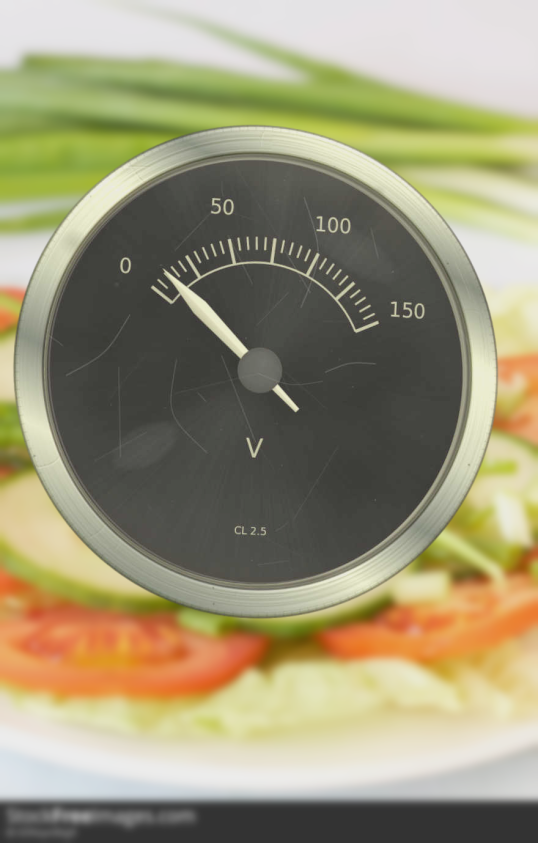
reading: 10V
